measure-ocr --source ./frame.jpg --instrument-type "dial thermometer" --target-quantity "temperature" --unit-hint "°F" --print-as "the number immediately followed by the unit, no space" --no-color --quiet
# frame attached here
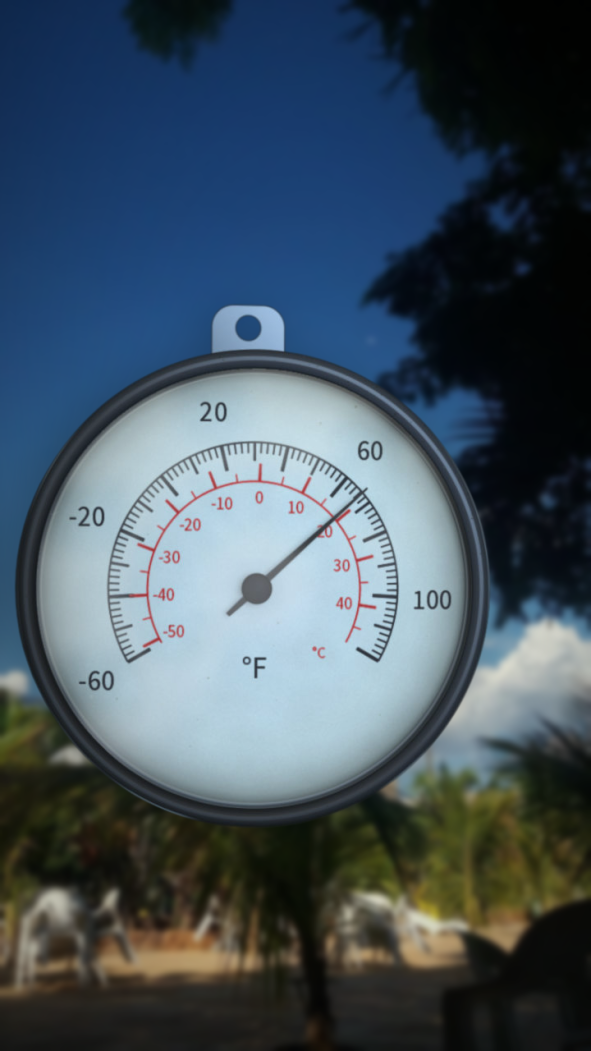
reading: 66°F
